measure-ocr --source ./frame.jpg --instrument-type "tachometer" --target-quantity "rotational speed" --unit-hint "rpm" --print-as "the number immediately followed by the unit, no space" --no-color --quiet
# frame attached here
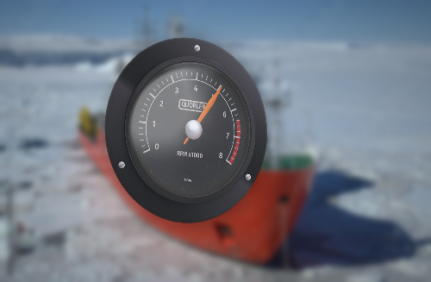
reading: 5000rpm
